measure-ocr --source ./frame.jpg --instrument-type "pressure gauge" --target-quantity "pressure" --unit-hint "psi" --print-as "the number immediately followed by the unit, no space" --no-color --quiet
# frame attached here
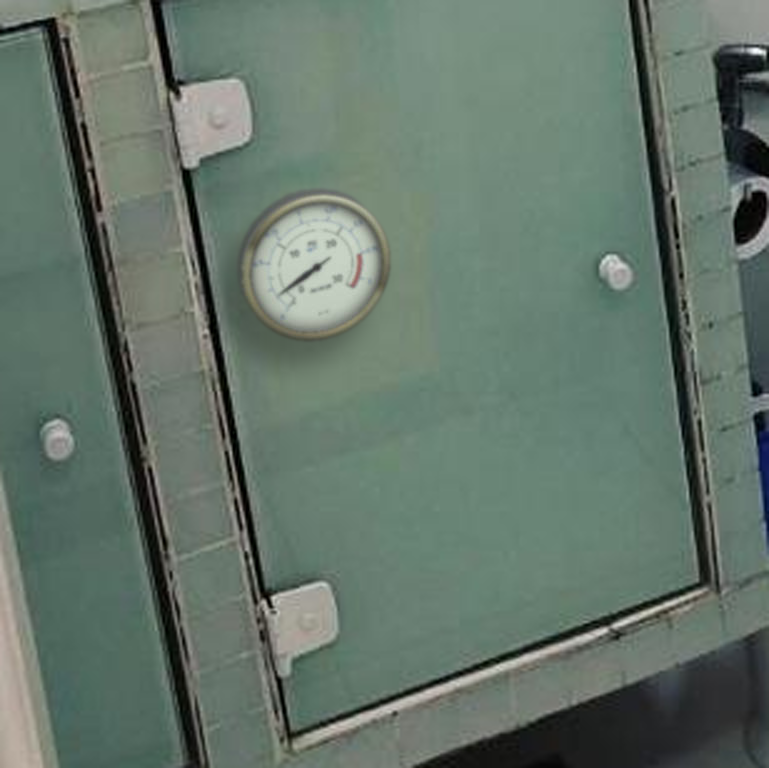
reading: 2.5psi
